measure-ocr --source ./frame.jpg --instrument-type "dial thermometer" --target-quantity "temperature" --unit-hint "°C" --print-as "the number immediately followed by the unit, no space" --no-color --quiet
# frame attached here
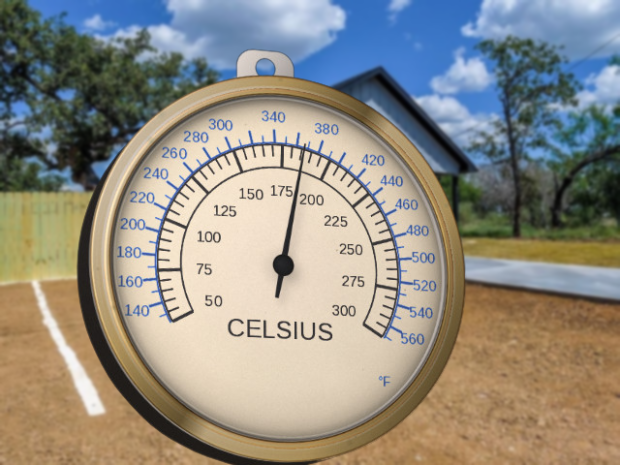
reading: 185°C
